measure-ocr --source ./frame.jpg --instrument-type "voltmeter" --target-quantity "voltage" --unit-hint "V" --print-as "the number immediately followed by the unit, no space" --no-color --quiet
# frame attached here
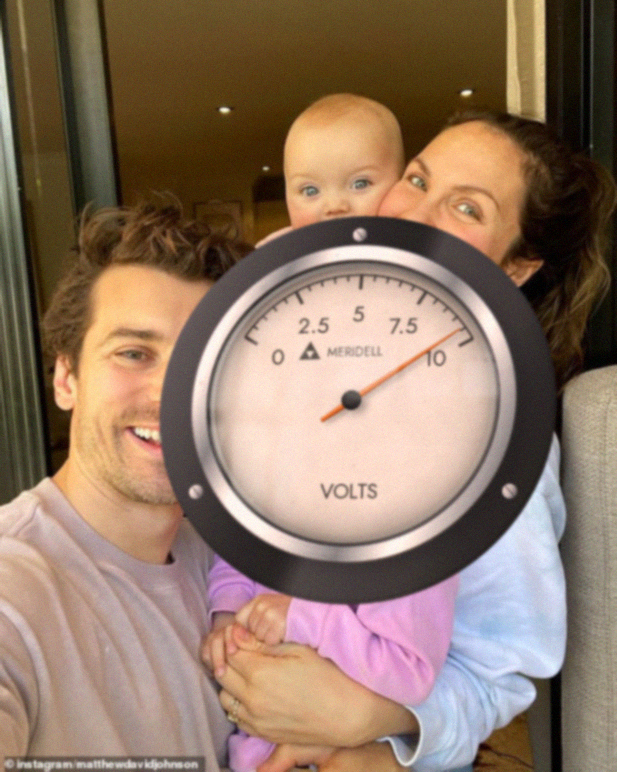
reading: 9.5V
